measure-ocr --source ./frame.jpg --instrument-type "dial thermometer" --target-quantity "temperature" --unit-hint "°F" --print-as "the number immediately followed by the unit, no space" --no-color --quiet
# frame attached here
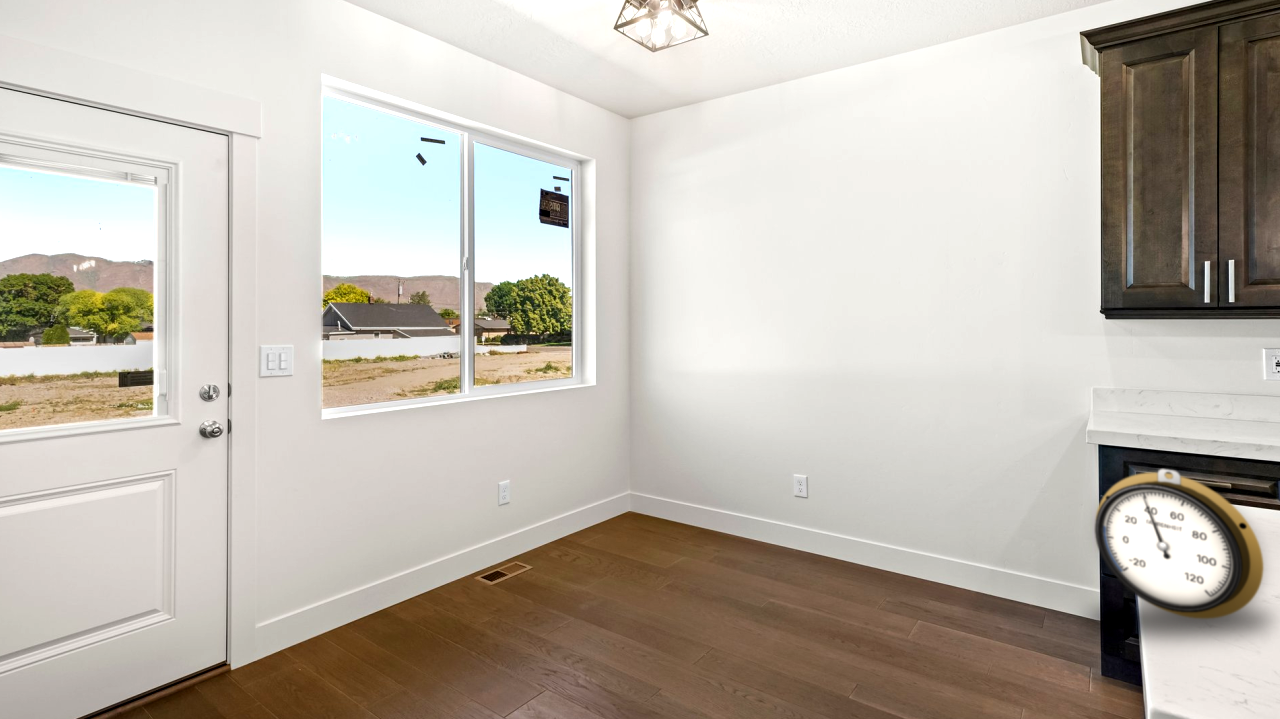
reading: 40°F
